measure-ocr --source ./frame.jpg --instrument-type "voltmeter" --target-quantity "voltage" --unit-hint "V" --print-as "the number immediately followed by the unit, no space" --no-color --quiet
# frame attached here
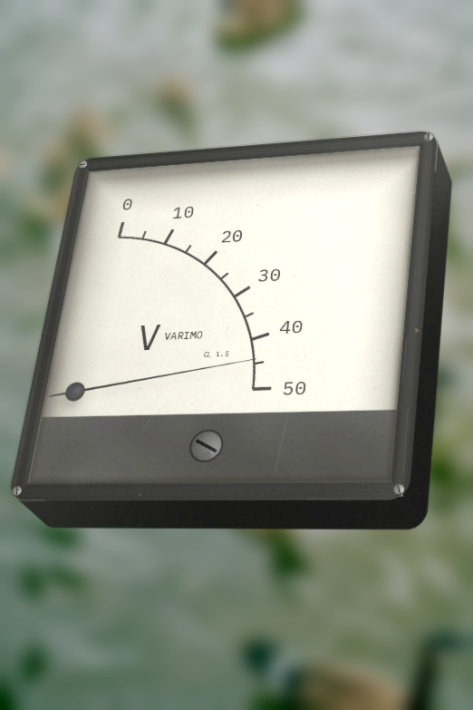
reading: 45V
